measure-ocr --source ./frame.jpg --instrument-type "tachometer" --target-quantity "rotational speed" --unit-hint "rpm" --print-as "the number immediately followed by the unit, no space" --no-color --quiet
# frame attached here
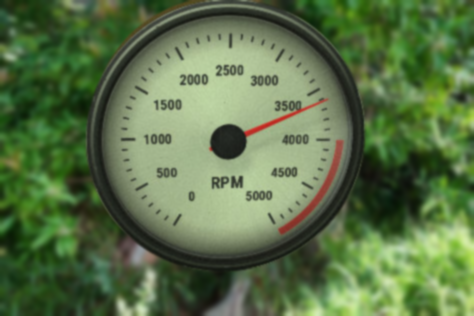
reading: 3600rpm
